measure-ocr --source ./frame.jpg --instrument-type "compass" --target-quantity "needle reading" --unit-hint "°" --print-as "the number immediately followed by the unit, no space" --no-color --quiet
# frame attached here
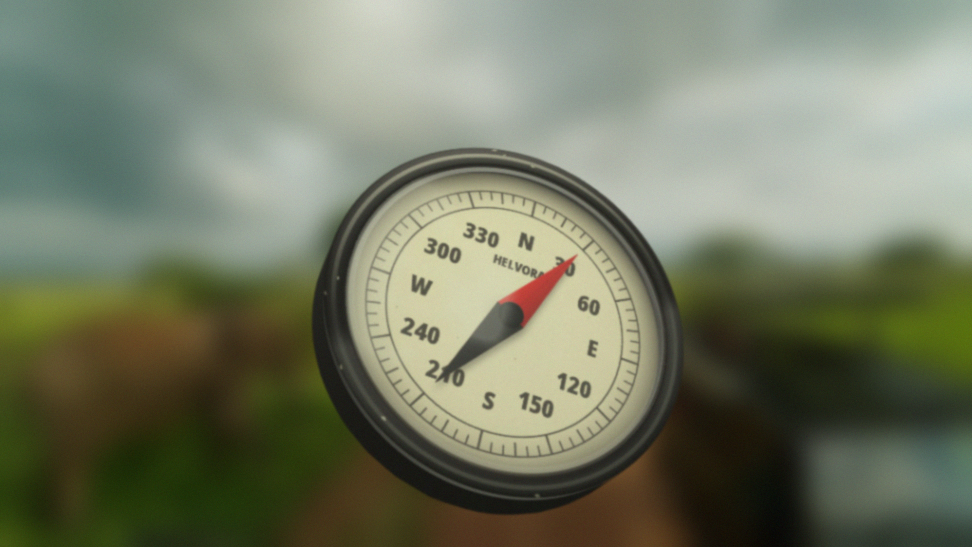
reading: 30°
